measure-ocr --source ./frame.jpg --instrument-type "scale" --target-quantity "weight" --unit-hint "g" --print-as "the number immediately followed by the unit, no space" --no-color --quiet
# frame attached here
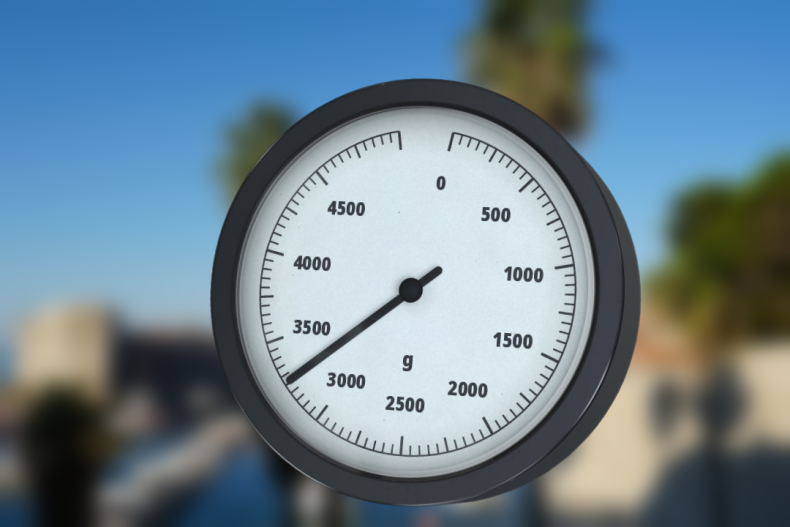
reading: 3250g
